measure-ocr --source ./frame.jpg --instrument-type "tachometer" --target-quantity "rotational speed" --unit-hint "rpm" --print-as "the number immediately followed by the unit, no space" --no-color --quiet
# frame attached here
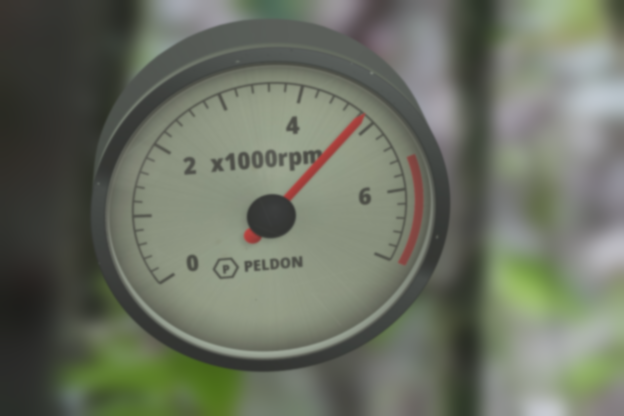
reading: 4800rpm
